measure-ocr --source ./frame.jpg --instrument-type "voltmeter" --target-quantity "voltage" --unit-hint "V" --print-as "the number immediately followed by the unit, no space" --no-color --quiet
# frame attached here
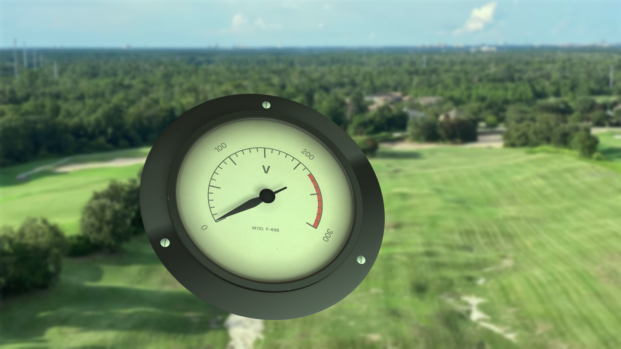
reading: 0V
